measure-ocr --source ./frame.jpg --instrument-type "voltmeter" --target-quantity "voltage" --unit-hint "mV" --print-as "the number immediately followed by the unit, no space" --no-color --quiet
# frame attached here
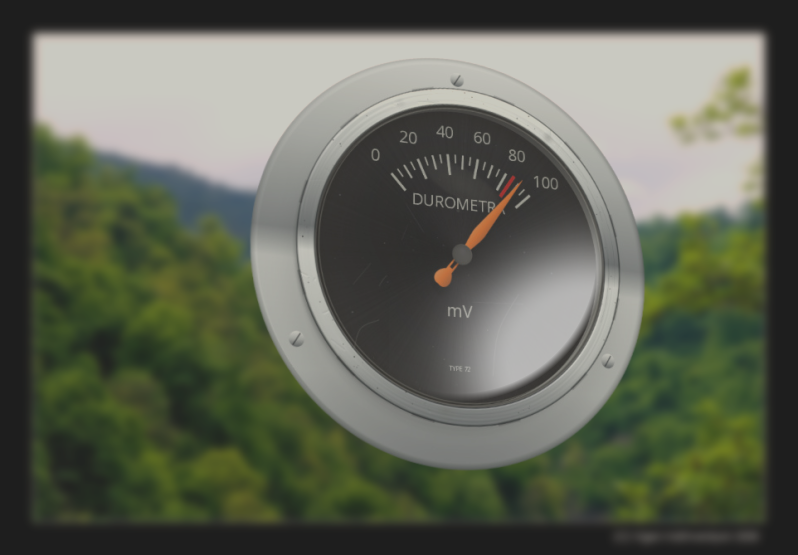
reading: 90mV
